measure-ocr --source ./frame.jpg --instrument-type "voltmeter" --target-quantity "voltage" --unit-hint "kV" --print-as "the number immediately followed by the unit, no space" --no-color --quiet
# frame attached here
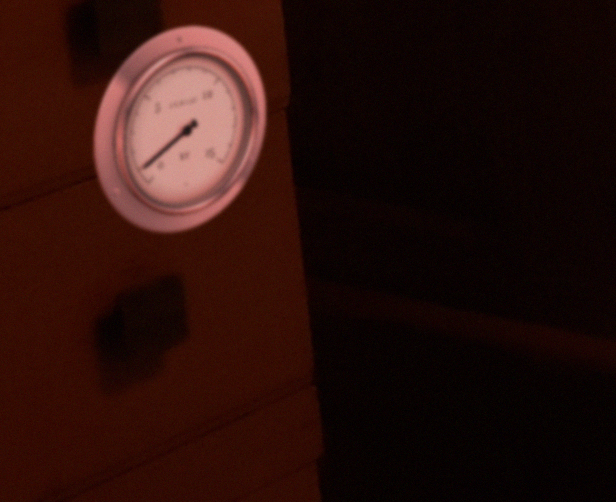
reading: 1kV
